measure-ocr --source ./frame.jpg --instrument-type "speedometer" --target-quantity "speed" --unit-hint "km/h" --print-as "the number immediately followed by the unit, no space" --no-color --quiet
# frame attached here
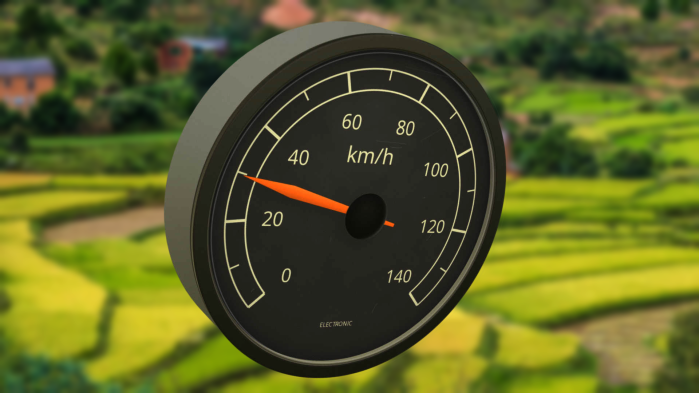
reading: 30km/h
